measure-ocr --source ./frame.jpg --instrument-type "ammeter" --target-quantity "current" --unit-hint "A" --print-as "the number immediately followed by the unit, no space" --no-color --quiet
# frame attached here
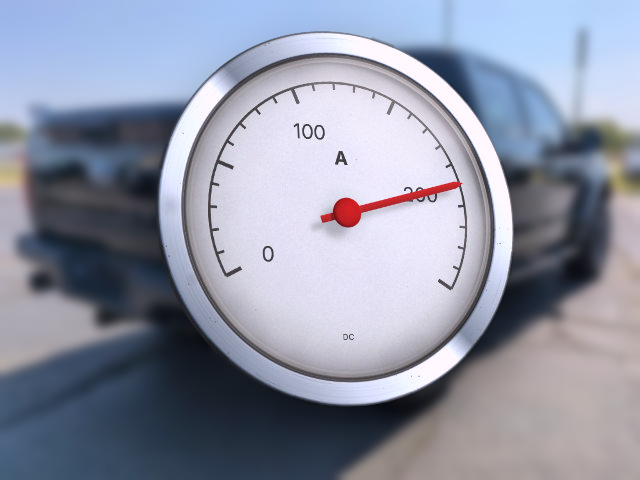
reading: 200A
